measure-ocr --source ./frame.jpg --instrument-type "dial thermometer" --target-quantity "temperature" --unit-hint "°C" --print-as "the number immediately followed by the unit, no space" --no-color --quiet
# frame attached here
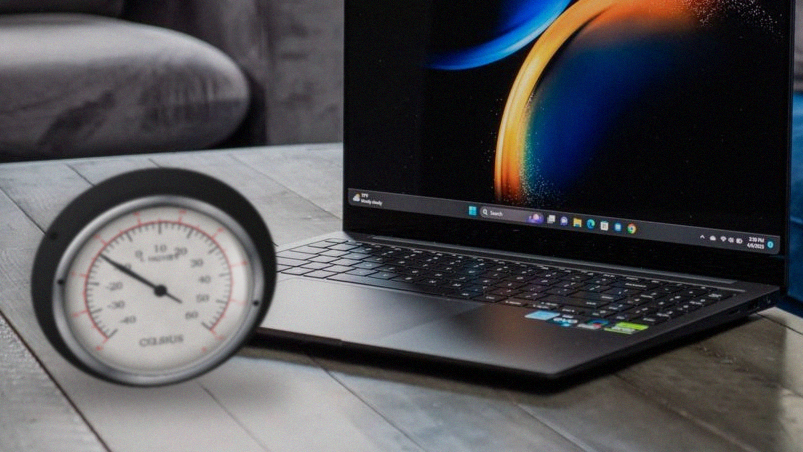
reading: -10°C
